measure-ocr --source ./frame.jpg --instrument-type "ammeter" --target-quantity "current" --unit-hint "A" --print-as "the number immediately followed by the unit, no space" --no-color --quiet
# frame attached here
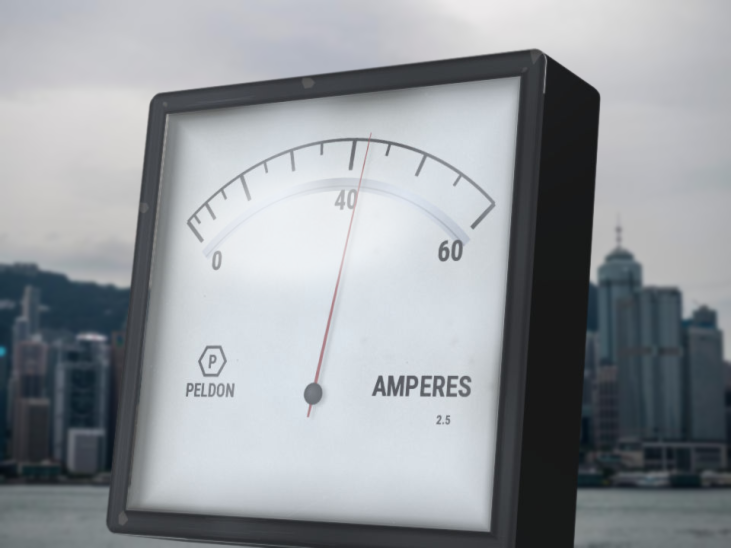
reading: 42.5A
